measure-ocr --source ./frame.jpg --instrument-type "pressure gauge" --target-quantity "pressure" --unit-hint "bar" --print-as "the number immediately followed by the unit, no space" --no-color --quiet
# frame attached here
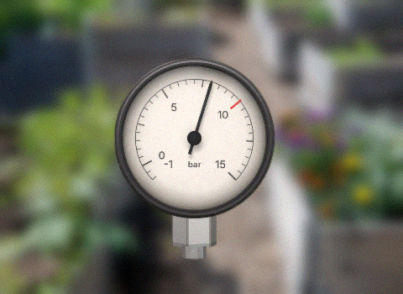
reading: 8bar
